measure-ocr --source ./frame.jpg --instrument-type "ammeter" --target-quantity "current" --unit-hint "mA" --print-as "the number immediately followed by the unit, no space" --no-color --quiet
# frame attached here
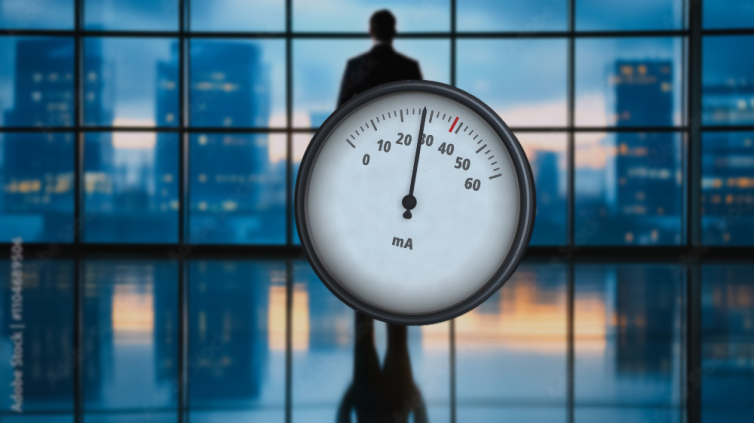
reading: 28mA
